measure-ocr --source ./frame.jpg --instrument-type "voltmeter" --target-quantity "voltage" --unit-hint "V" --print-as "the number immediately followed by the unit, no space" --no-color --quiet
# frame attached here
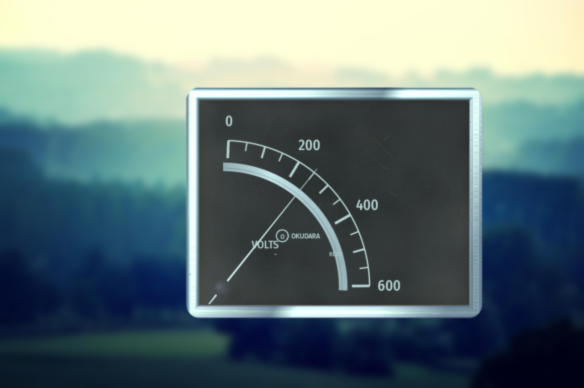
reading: 250V
